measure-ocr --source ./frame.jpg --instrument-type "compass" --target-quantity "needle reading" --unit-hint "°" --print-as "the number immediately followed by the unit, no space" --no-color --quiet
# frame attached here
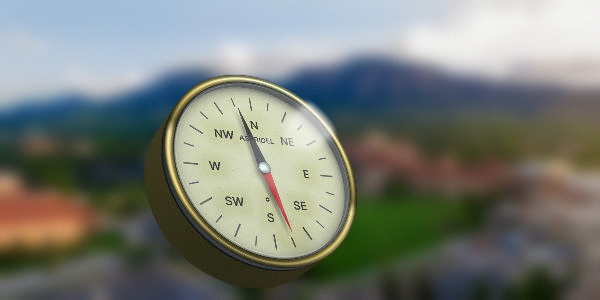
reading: 165°
